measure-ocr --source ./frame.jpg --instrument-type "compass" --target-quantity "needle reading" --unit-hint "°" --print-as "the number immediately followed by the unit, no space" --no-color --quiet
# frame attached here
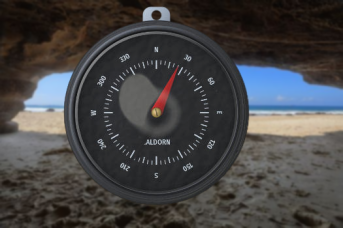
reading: 25°
